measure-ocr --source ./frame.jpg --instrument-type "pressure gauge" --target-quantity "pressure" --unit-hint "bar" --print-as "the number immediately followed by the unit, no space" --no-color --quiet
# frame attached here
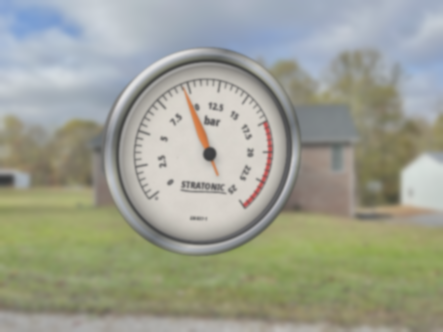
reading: 9.5bar
